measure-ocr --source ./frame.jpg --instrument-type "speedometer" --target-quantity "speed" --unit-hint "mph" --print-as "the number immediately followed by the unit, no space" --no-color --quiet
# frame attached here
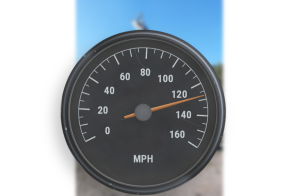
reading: 127.5mph
